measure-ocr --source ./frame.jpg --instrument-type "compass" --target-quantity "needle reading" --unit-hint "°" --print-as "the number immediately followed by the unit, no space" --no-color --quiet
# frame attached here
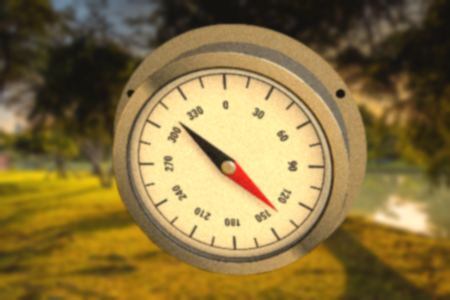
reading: 135°
